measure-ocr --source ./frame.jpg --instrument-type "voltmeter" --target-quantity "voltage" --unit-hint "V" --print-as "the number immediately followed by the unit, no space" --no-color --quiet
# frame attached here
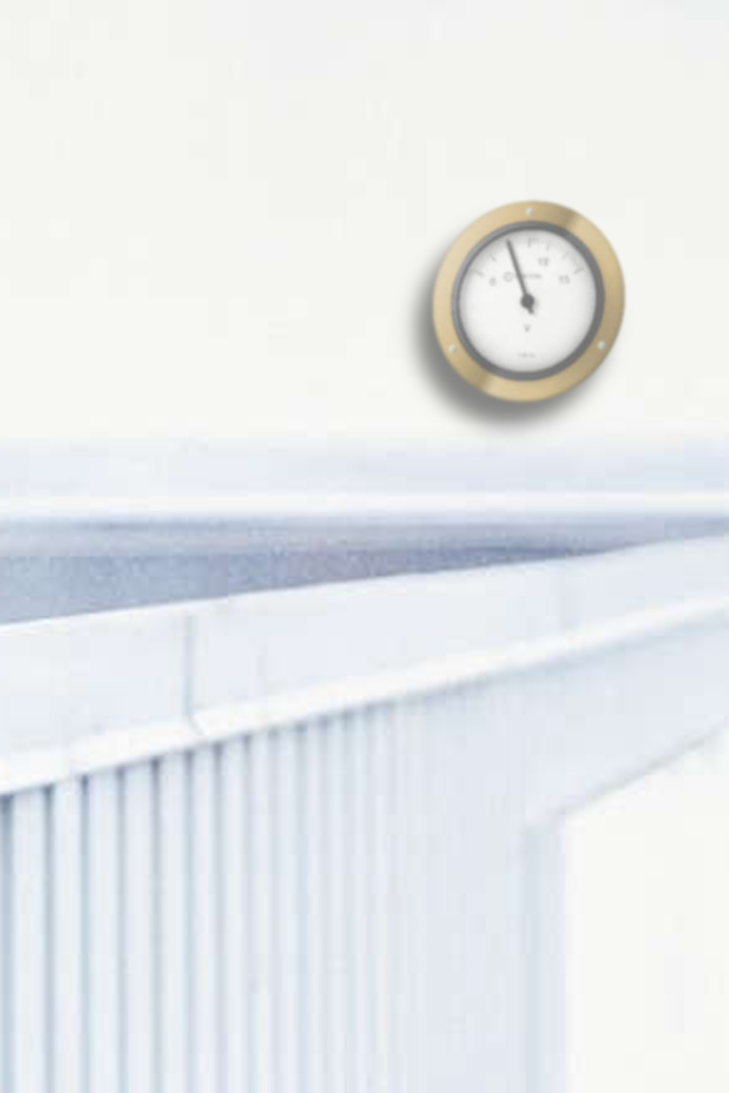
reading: 5V
